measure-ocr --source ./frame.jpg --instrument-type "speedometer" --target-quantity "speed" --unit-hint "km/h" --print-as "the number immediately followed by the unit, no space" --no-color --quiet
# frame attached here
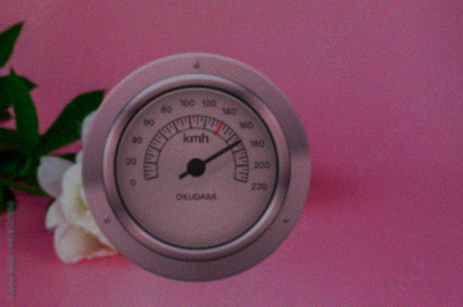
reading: 170km/h
